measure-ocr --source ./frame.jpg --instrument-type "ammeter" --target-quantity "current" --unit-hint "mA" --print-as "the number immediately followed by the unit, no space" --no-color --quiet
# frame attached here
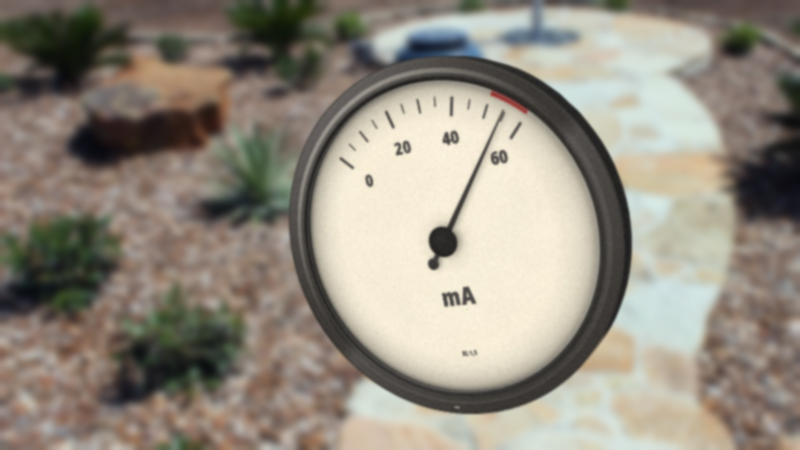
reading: 55mA
